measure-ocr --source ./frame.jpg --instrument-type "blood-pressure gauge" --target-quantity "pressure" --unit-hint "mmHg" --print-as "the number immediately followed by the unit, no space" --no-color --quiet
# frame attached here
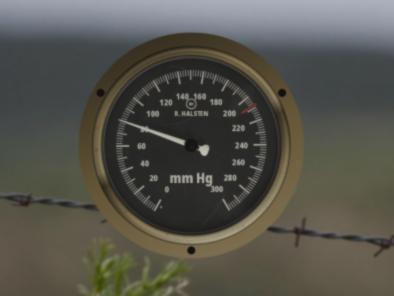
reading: 80mmHg
